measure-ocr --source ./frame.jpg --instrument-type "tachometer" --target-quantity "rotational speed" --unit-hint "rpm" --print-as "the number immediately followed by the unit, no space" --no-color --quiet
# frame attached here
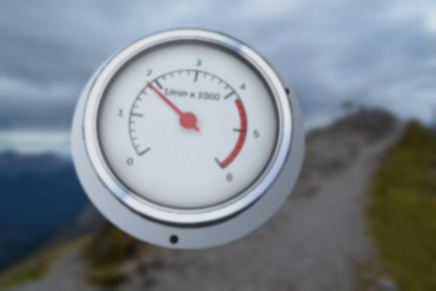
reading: 1800rpm
